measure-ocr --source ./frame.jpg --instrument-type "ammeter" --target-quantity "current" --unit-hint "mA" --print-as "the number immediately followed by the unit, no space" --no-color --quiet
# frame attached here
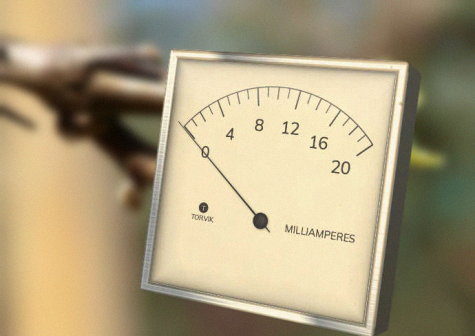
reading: 0mA
